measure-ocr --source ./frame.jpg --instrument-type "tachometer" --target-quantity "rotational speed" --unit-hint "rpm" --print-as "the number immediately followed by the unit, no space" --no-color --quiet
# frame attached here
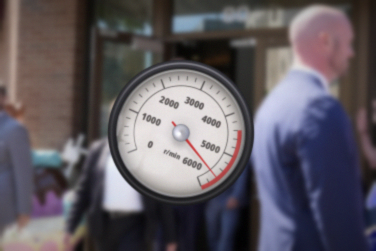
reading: 5600rpm
